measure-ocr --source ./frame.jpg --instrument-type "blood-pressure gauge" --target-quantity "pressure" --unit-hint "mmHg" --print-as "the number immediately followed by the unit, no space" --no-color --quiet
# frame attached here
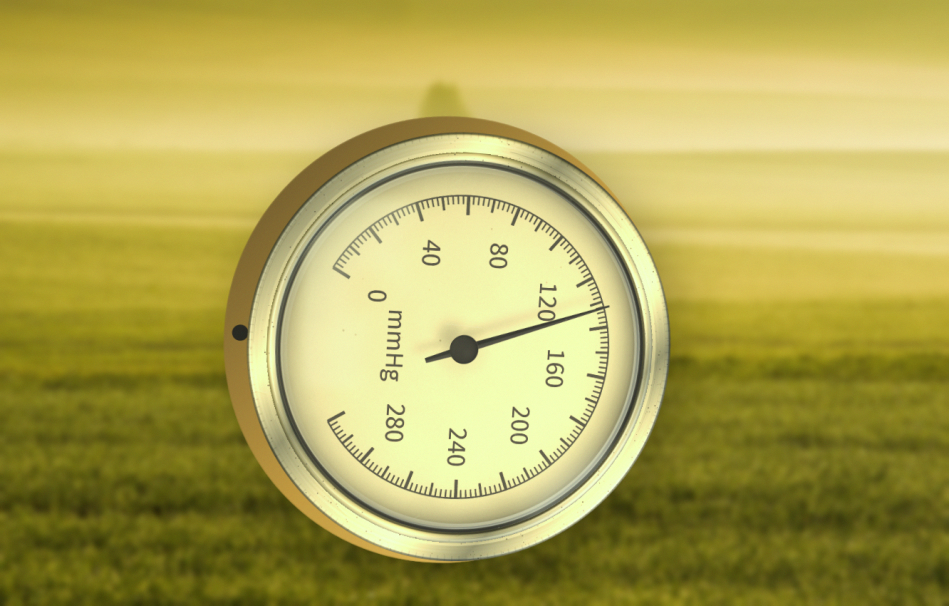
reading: 132mmHg
